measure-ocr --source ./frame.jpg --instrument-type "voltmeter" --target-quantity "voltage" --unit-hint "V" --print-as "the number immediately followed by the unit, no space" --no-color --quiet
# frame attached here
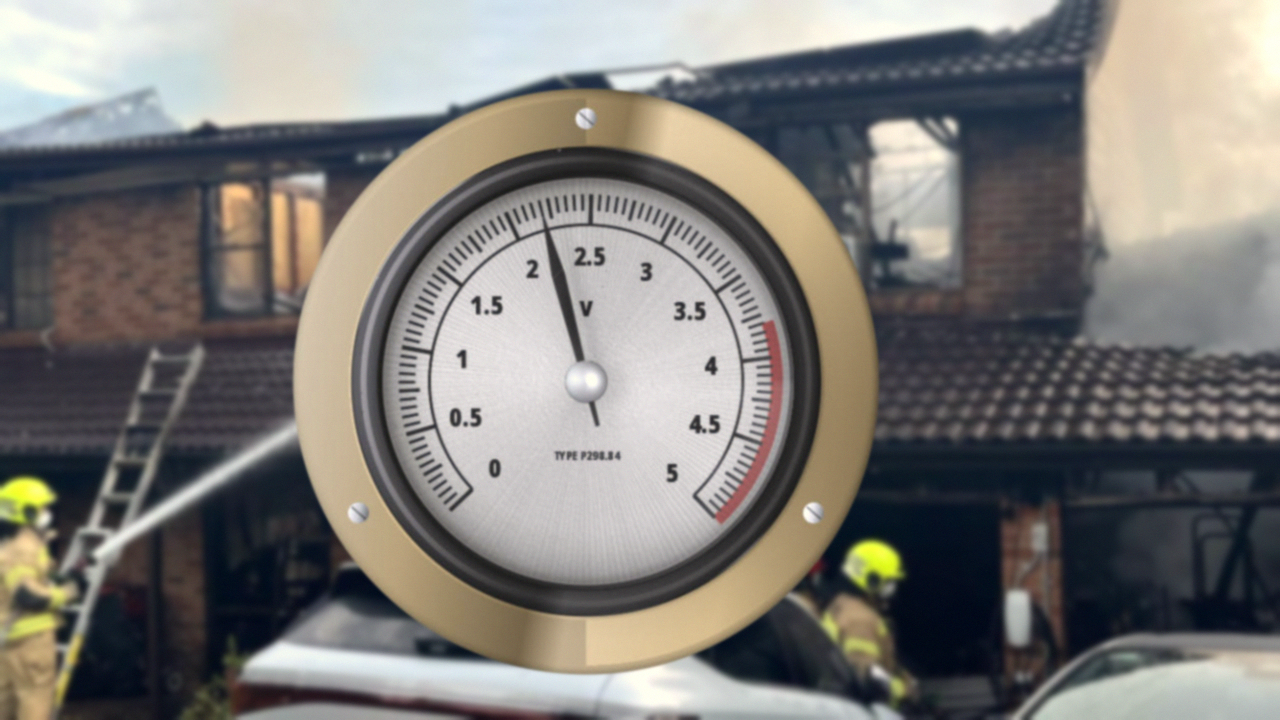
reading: 2.2V
